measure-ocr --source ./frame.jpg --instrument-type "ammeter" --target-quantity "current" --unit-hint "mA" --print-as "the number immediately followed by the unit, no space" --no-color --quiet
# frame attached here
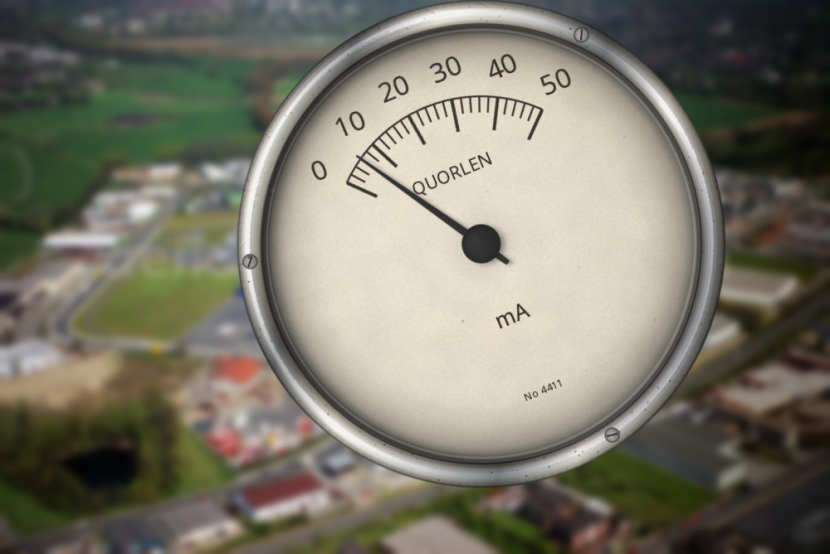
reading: 6mA
